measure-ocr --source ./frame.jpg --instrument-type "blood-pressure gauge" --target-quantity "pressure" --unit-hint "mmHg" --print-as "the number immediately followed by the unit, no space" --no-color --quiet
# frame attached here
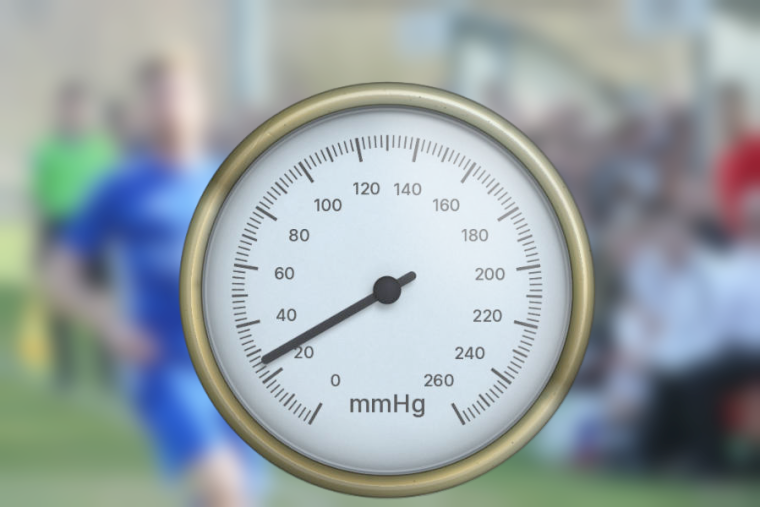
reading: 26mmHg
